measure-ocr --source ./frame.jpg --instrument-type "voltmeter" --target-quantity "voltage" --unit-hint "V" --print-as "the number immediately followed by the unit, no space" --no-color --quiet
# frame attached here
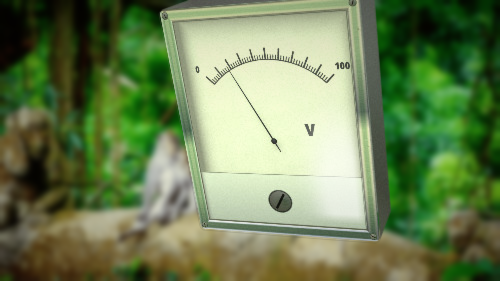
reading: 20V
